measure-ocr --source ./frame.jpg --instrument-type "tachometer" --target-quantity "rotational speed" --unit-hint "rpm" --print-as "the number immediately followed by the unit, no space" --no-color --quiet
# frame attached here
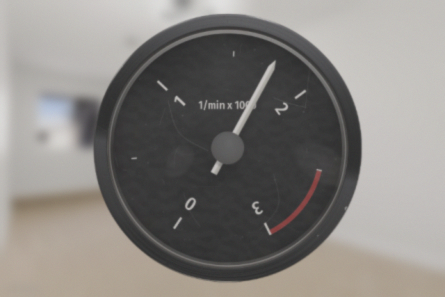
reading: 1750rpm
